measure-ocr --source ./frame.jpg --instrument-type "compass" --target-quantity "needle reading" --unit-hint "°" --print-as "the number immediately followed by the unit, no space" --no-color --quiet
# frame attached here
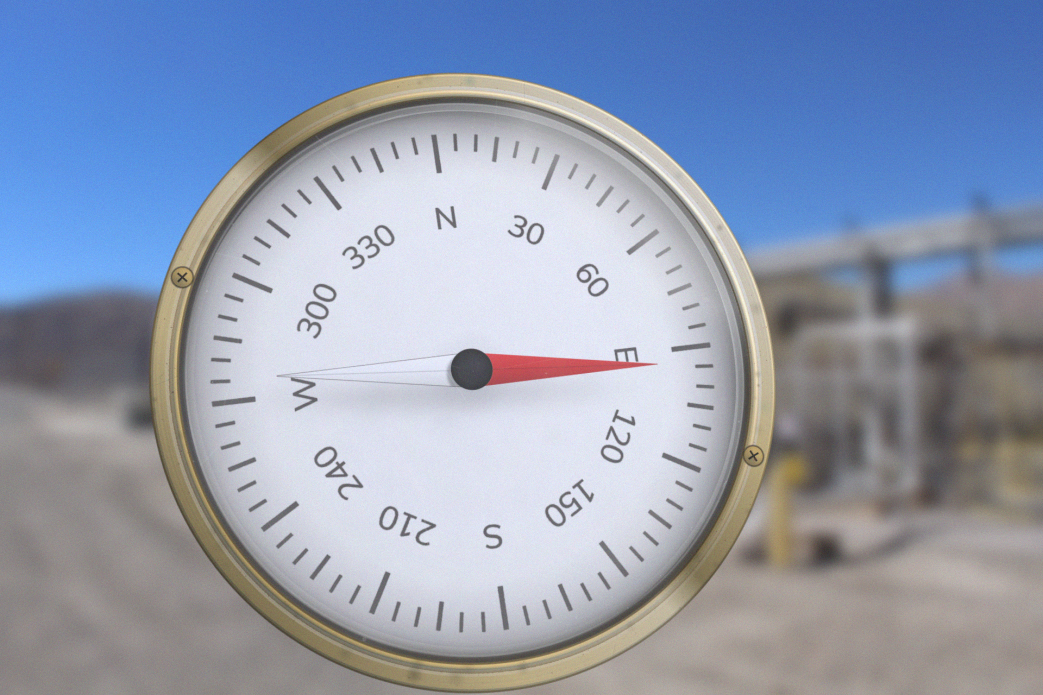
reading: 95°
